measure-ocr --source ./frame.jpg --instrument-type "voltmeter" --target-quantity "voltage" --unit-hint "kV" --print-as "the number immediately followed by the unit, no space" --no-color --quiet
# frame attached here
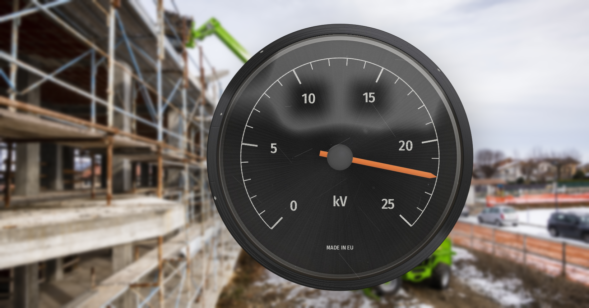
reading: 22kV
